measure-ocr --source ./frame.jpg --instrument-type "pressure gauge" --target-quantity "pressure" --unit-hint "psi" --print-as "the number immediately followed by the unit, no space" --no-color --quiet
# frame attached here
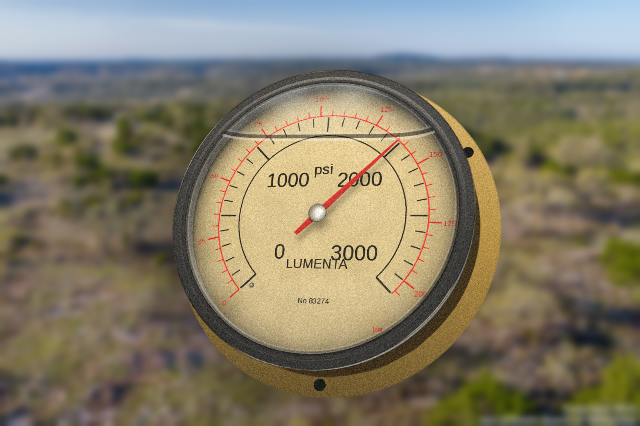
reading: 2000psi
